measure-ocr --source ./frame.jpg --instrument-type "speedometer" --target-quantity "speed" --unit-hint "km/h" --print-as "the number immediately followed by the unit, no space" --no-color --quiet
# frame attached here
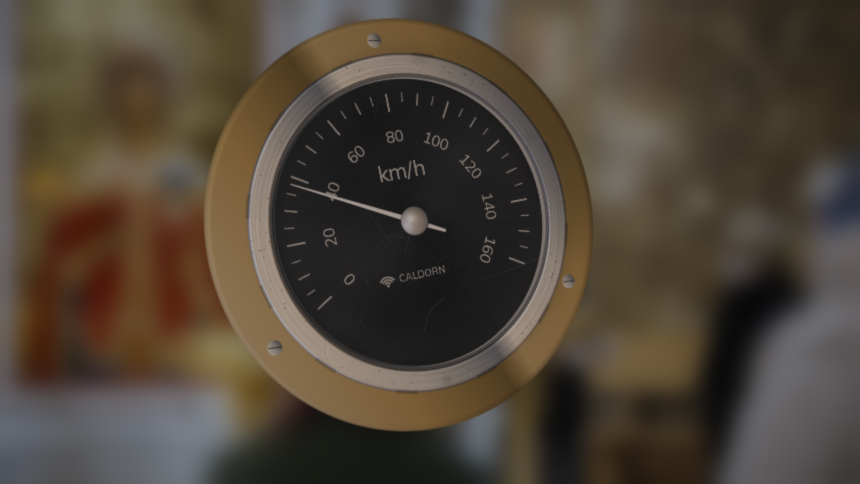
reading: 37.5km/h
